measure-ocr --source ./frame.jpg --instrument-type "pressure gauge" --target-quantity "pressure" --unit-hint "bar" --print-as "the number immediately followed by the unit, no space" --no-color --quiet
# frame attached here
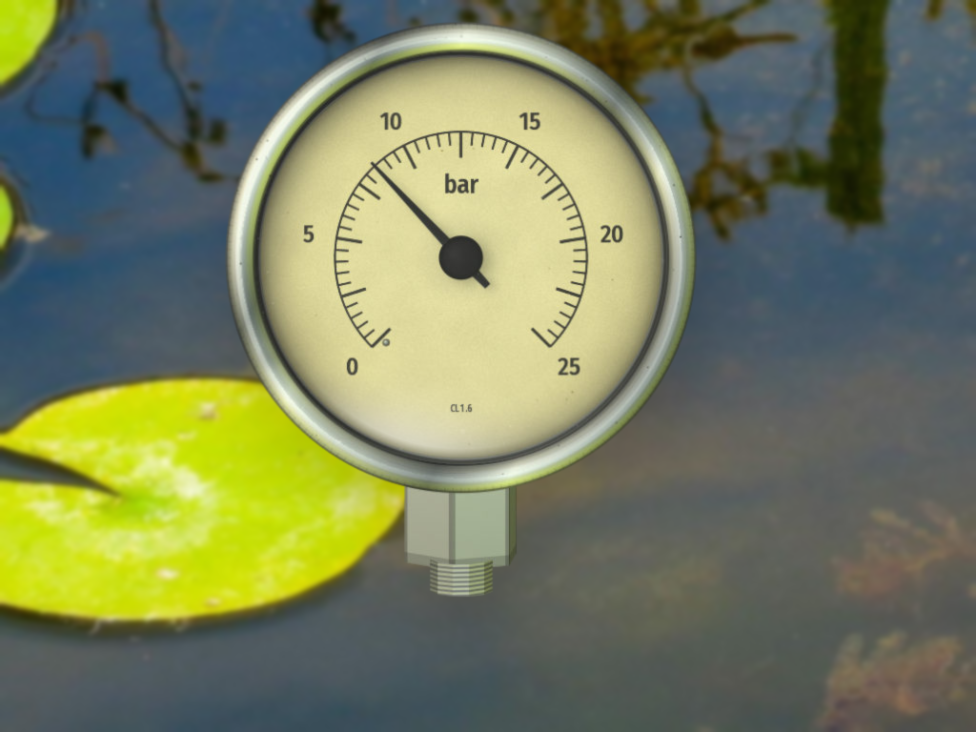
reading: 8.5bar
